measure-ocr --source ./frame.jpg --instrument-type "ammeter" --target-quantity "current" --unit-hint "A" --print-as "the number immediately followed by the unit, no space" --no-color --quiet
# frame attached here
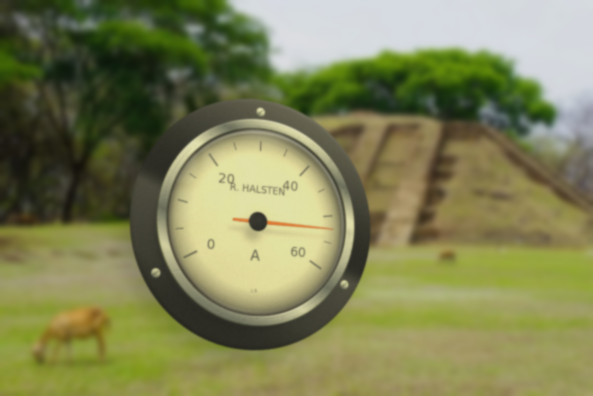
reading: 52.5A
